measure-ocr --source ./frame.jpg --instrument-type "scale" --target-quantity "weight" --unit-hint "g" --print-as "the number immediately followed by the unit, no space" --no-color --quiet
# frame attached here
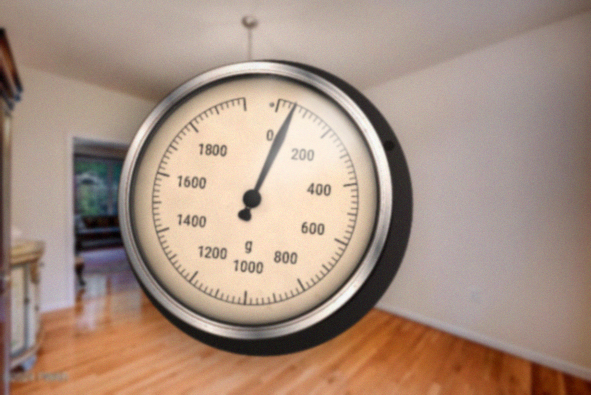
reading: 60g
